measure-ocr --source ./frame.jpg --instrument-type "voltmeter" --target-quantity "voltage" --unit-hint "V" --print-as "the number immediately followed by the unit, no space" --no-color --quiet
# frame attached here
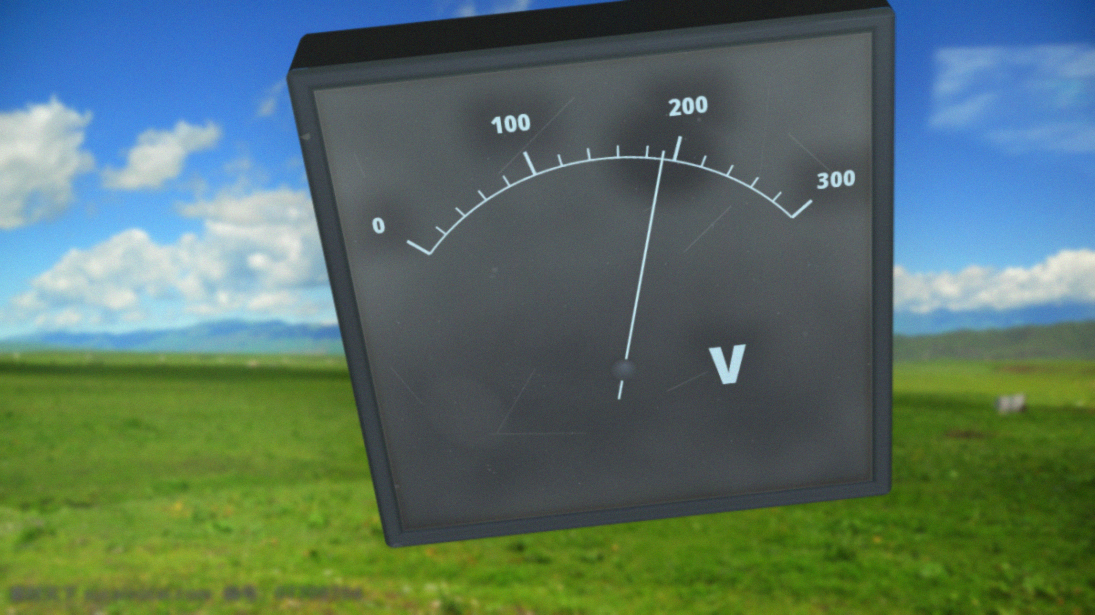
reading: 190V
